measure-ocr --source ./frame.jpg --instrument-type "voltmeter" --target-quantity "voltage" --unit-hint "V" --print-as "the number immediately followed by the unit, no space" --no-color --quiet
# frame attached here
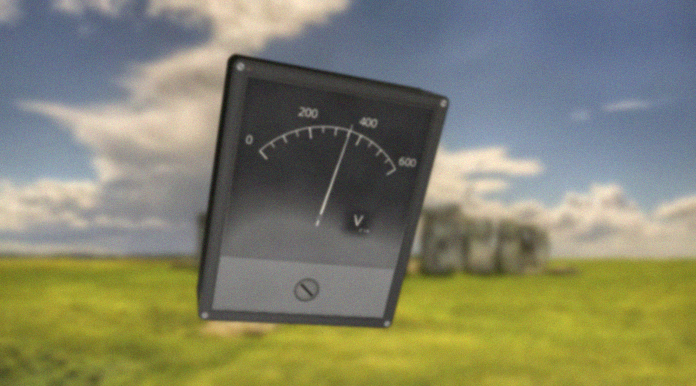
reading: 350V
